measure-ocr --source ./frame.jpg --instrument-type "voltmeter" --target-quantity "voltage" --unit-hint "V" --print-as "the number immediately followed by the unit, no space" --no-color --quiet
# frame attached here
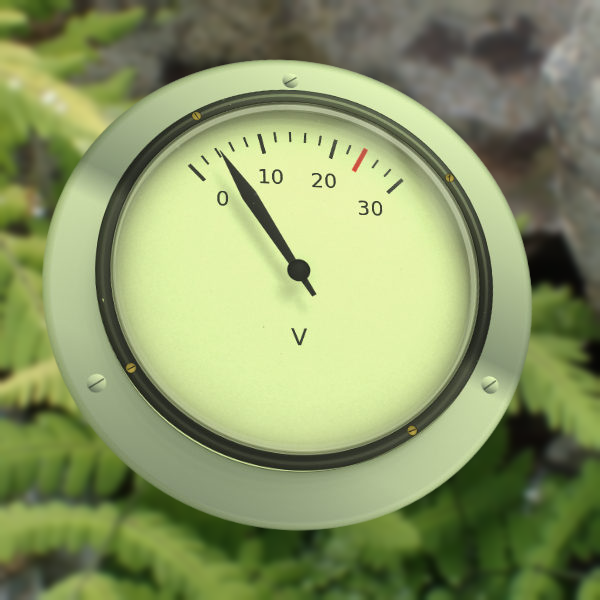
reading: 4V
